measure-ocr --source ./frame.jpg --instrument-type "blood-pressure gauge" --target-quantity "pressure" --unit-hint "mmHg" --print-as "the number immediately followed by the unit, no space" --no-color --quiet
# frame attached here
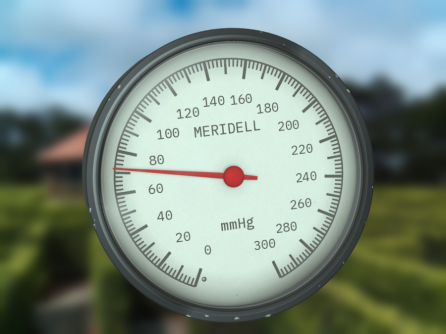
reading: 72mmHg
